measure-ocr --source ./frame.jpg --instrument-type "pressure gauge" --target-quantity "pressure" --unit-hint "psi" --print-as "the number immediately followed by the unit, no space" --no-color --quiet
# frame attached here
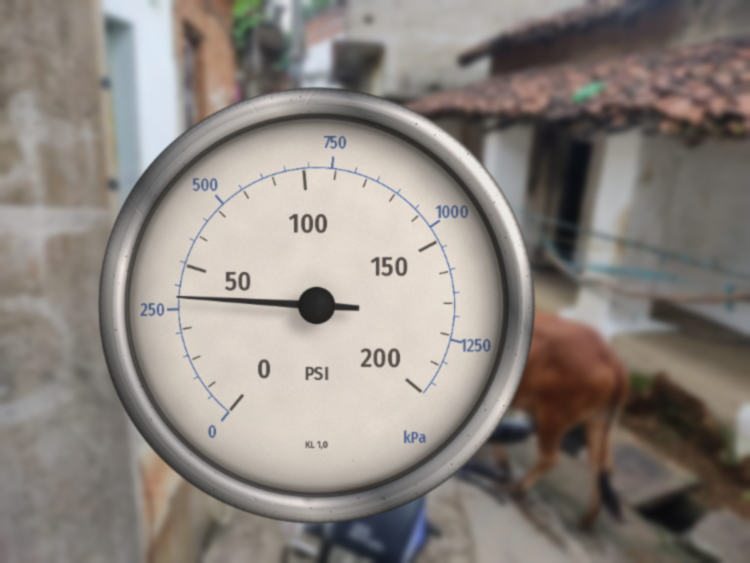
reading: 40psi
